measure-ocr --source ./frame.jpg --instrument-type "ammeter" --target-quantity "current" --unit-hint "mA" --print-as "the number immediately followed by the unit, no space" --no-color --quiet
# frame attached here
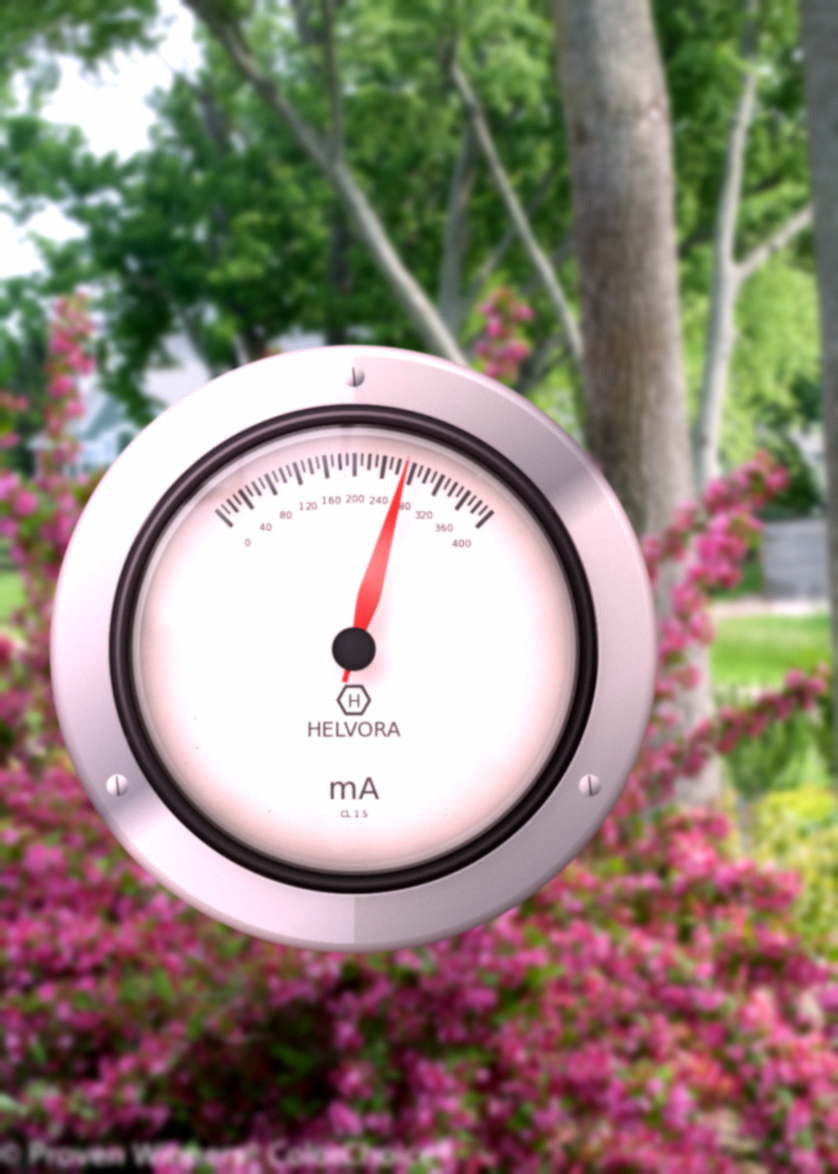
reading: 270mA
